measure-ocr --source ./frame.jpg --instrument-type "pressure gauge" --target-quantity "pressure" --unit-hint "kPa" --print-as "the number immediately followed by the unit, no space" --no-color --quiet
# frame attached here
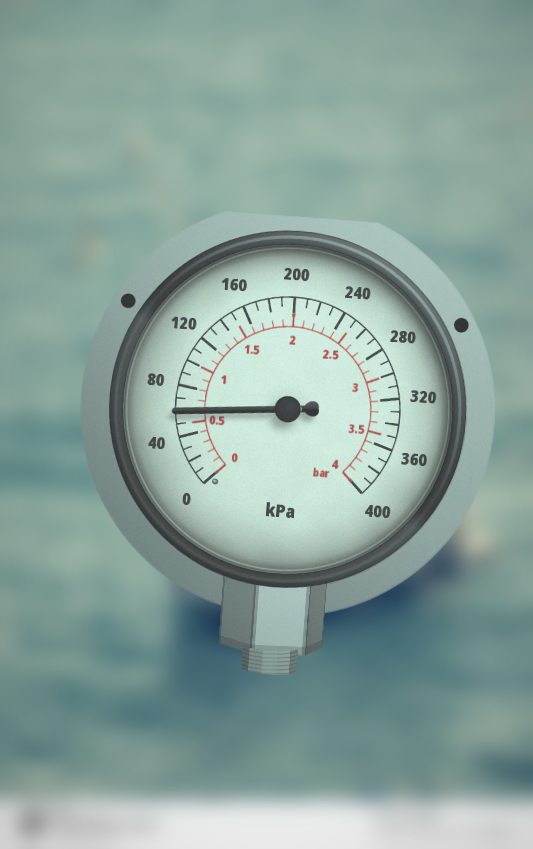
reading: 60kPa
